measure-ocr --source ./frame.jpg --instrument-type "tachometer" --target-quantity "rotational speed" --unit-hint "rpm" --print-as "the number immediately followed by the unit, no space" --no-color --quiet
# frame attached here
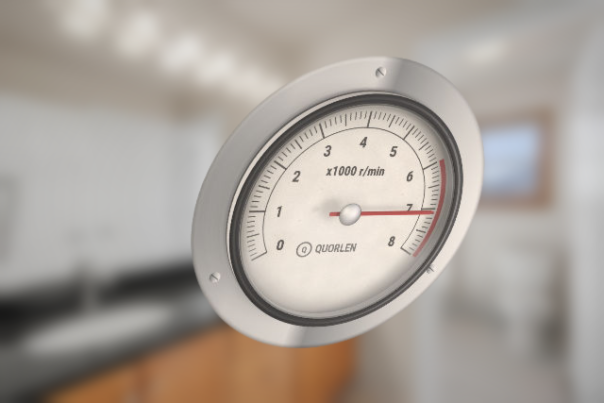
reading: 7000rpm
